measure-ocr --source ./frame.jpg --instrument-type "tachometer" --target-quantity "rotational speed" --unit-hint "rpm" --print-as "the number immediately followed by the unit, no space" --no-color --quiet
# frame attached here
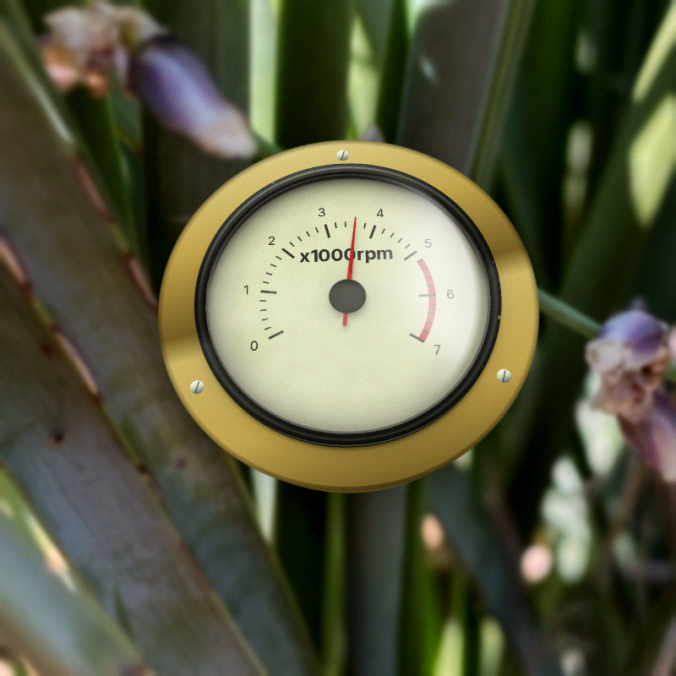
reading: 3600rpm
